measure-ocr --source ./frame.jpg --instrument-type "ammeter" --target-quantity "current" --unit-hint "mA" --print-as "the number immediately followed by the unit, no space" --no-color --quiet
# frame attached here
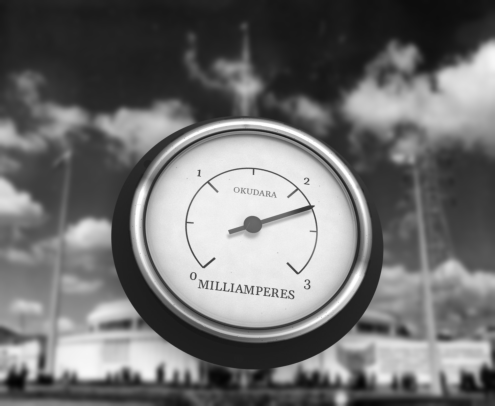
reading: 2.25mA
